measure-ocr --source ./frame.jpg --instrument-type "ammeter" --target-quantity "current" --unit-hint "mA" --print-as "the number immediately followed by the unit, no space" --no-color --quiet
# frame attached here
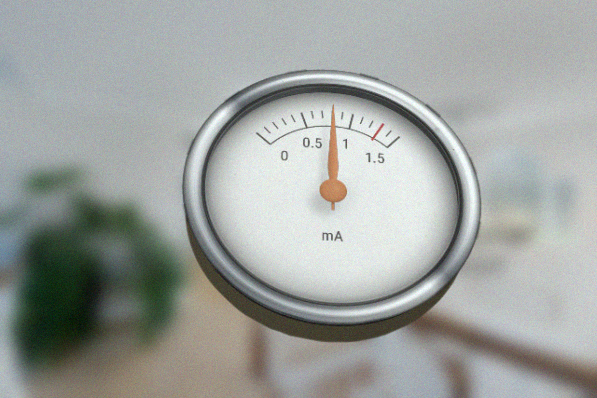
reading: 0.8mA
